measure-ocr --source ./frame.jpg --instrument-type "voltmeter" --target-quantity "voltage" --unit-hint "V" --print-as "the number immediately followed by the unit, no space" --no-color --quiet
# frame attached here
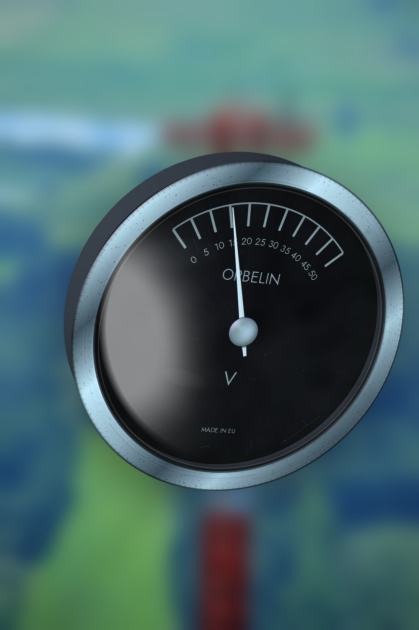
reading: 15V
